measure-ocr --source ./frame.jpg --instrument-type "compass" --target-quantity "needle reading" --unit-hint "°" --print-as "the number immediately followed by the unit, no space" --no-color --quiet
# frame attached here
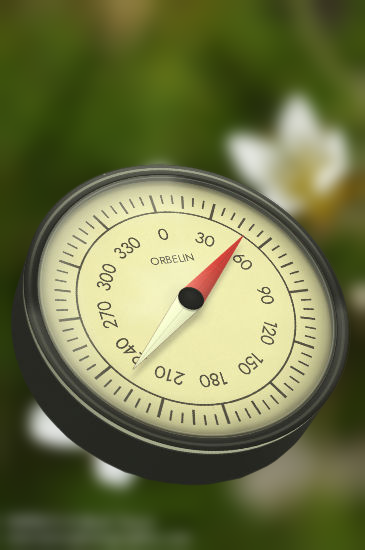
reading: 50°
